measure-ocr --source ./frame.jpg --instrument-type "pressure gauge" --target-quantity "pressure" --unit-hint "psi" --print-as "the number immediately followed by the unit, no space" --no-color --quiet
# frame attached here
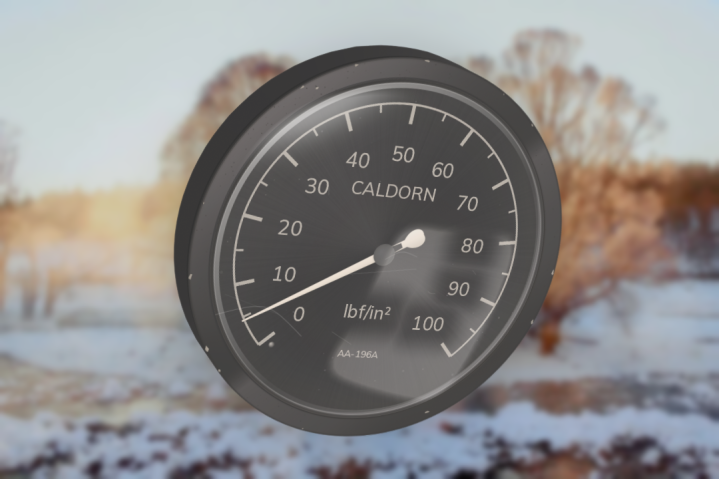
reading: 5psi
